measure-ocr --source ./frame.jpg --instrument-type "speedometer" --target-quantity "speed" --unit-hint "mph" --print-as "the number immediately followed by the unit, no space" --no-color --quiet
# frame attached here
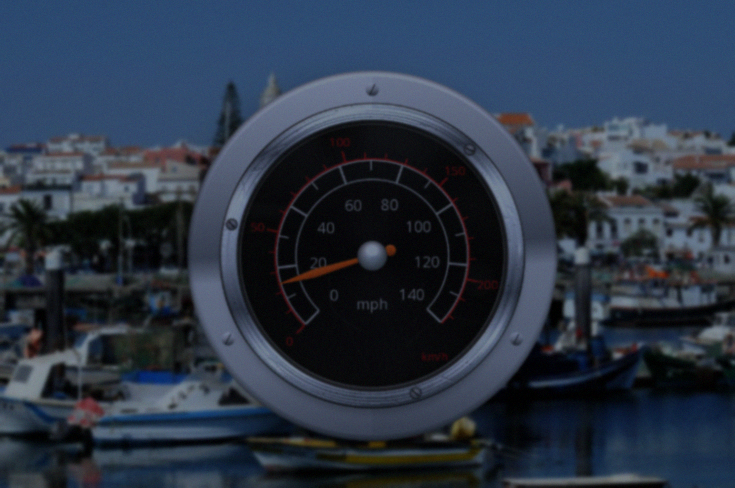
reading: 15mph
